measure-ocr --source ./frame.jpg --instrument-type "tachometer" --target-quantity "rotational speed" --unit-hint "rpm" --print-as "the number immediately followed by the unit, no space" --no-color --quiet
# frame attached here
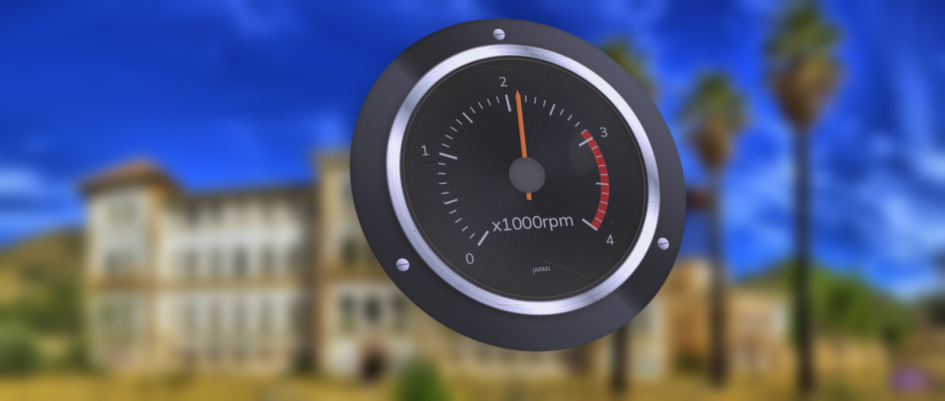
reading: 2100rpm
